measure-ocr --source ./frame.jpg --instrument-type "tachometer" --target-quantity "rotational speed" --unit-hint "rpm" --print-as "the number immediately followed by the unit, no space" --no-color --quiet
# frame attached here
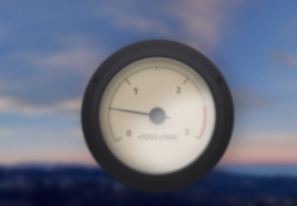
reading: 500rpm
